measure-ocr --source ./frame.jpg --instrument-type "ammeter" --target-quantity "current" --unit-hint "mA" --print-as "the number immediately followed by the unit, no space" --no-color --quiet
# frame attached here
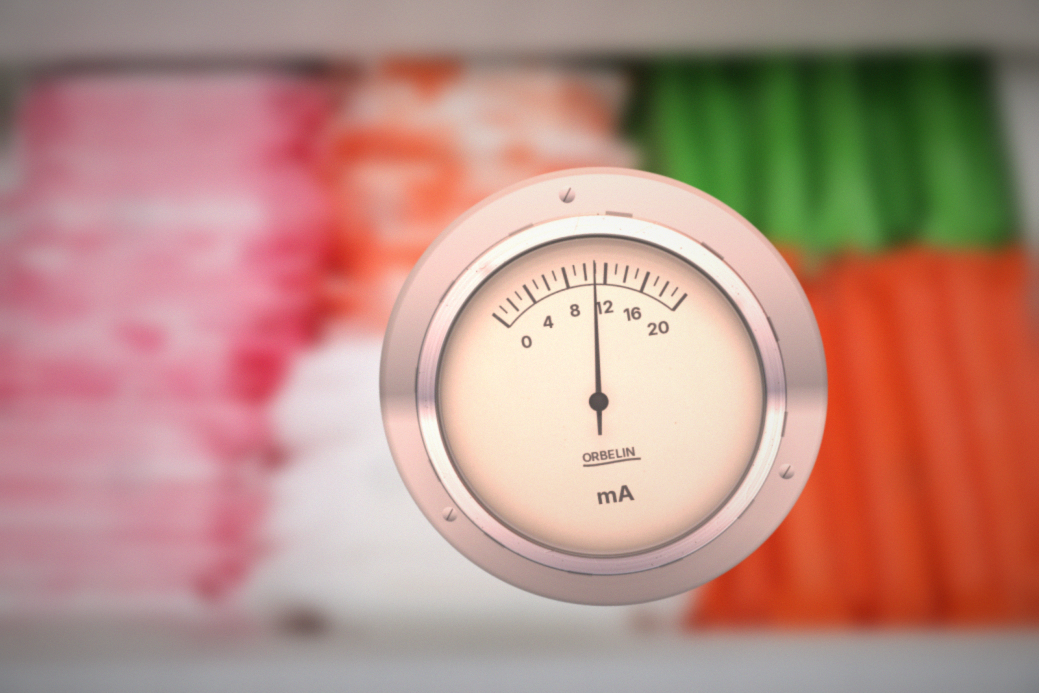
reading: 11mA
